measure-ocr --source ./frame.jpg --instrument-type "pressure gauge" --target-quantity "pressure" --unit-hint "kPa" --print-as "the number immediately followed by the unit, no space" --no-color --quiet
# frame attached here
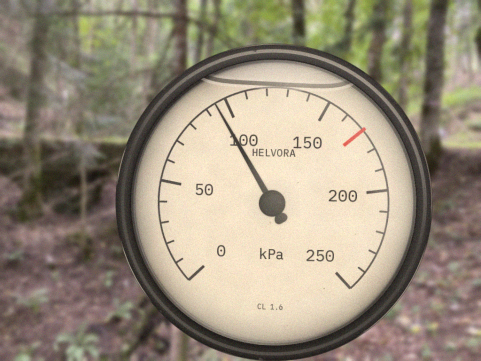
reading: 95kPa
